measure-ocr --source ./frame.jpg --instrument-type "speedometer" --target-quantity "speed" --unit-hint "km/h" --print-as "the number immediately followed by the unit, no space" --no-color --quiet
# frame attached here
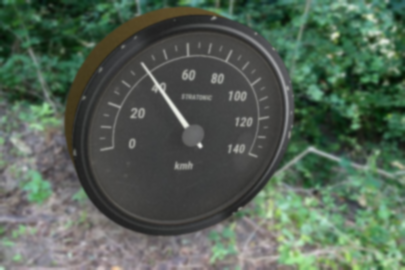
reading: 40km/h
